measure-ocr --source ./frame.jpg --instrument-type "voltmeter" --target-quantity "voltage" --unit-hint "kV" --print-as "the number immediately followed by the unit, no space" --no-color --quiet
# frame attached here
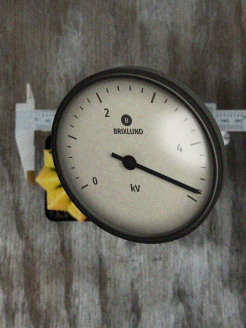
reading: 4.8kV
